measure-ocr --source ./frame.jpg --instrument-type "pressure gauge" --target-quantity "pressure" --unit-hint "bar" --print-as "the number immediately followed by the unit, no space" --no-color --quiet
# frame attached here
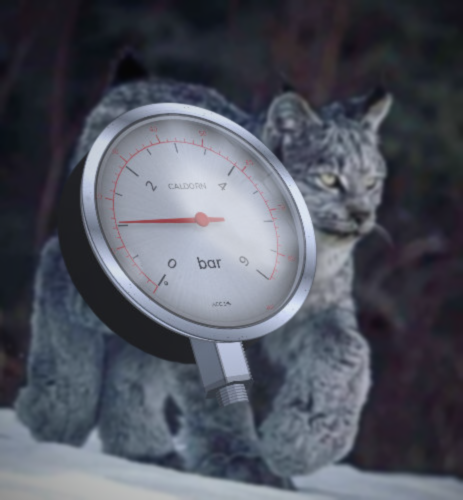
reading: 1bar
